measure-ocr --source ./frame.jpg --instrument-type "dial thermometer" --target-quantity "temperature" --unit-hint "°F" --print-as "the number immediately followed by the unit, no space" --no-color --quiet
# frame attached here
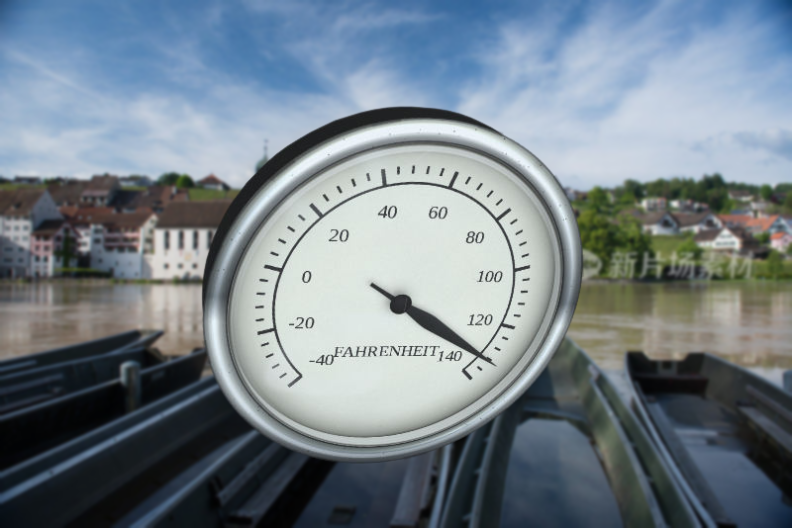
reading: 132°F
